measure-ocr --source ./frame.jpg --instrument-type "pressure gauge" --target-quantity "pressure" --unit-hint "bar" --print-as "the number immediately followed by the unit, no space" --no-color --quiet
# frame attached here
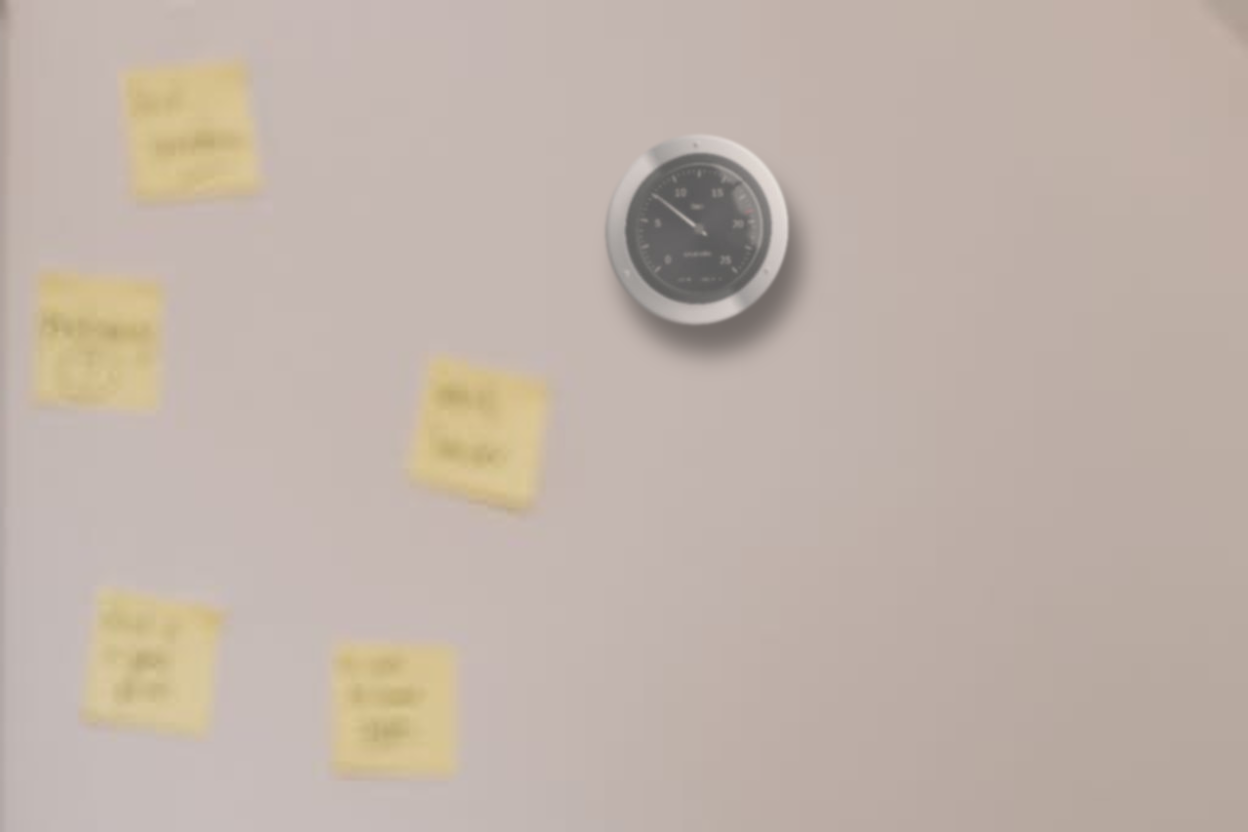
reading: 7.5bar
